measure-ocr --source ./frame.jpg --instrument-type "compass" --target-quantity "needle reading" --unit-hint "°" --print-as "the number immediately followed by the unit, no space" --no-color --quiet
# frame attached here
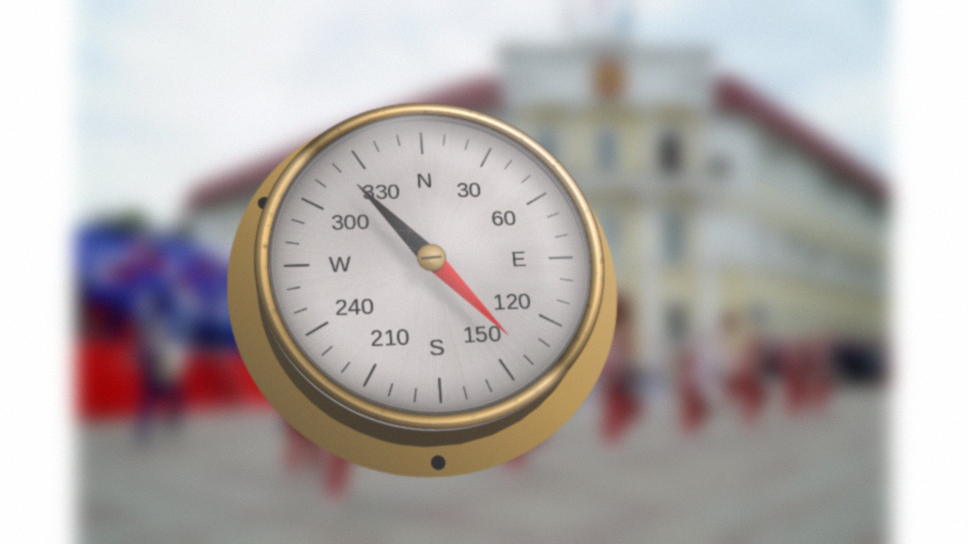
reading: 140°
